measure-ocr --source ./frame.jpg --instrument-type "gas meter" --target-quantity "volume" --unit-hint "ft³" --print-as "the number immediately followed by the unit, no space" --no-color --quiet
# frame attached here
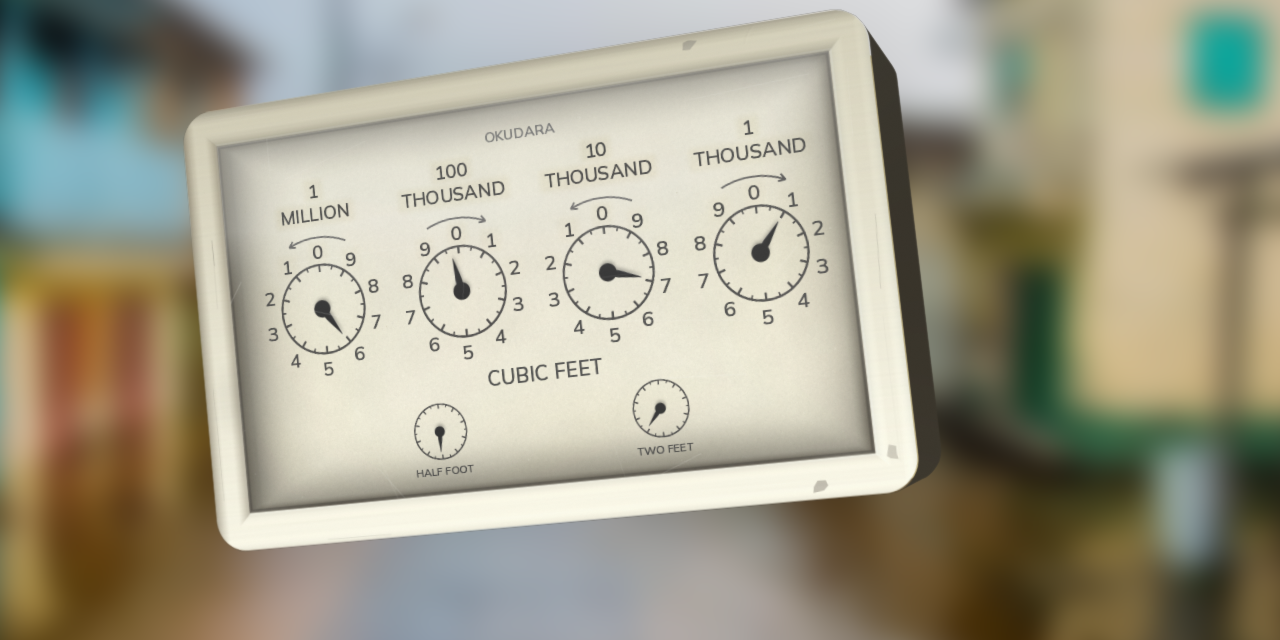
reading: 597100ft³
